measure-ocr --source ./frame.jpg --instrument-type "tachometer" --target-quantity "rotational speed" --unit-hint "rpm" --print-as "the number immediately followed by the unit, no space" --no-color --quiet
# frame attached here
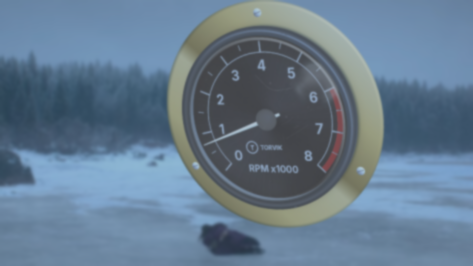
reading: 750rpm
